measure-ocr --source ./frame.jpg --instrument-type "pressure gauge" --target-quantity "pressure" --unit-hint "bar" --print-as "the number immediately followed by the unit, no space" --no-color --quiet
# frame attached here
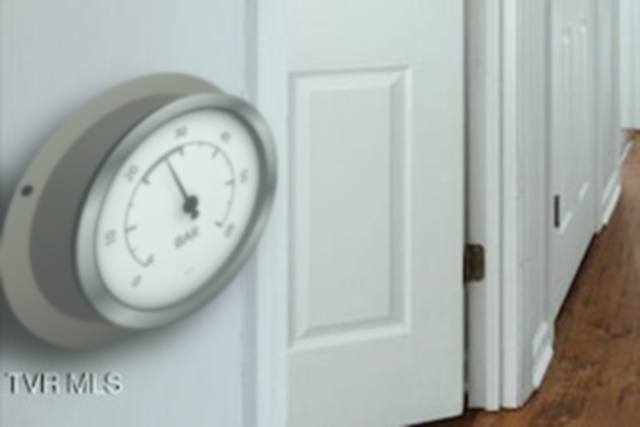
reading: 25bar
